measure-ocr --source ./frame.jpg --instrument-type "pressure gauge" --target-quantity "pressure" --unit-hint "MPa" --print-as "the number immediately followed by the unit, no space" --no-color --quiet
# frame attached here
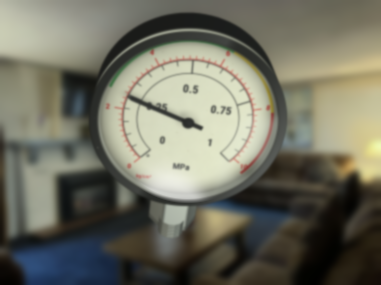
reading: 0.25MPa
